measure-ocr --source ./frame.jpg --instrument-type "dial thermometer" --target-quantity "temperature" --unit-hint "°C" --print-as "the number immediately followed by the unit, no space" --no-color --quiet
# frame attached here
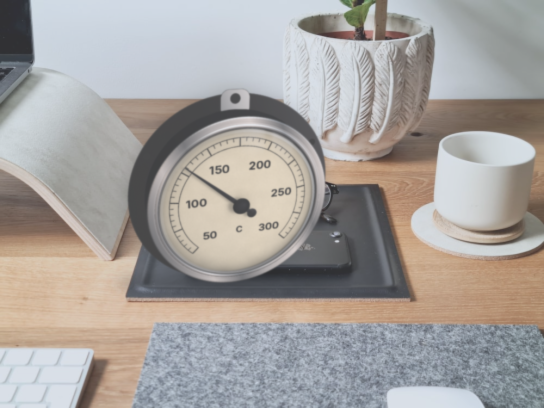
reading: 130°C
